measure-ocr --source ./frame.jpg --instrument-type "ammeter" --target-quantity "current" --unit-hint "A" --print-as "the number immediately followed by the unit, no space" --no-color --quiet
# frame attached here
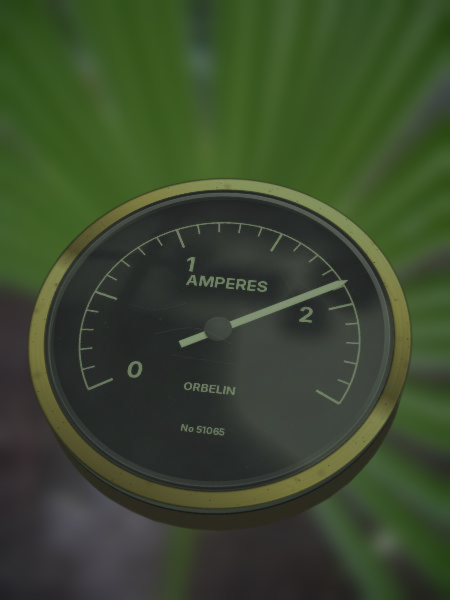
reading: 1.9A
